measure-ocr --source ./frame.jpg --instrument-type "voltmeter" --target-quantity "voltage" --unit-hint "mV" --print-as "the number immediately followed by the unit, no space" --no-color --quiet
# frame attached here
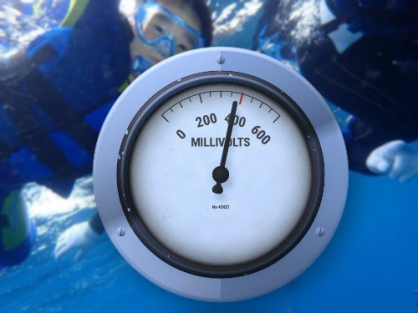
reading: 375mV
